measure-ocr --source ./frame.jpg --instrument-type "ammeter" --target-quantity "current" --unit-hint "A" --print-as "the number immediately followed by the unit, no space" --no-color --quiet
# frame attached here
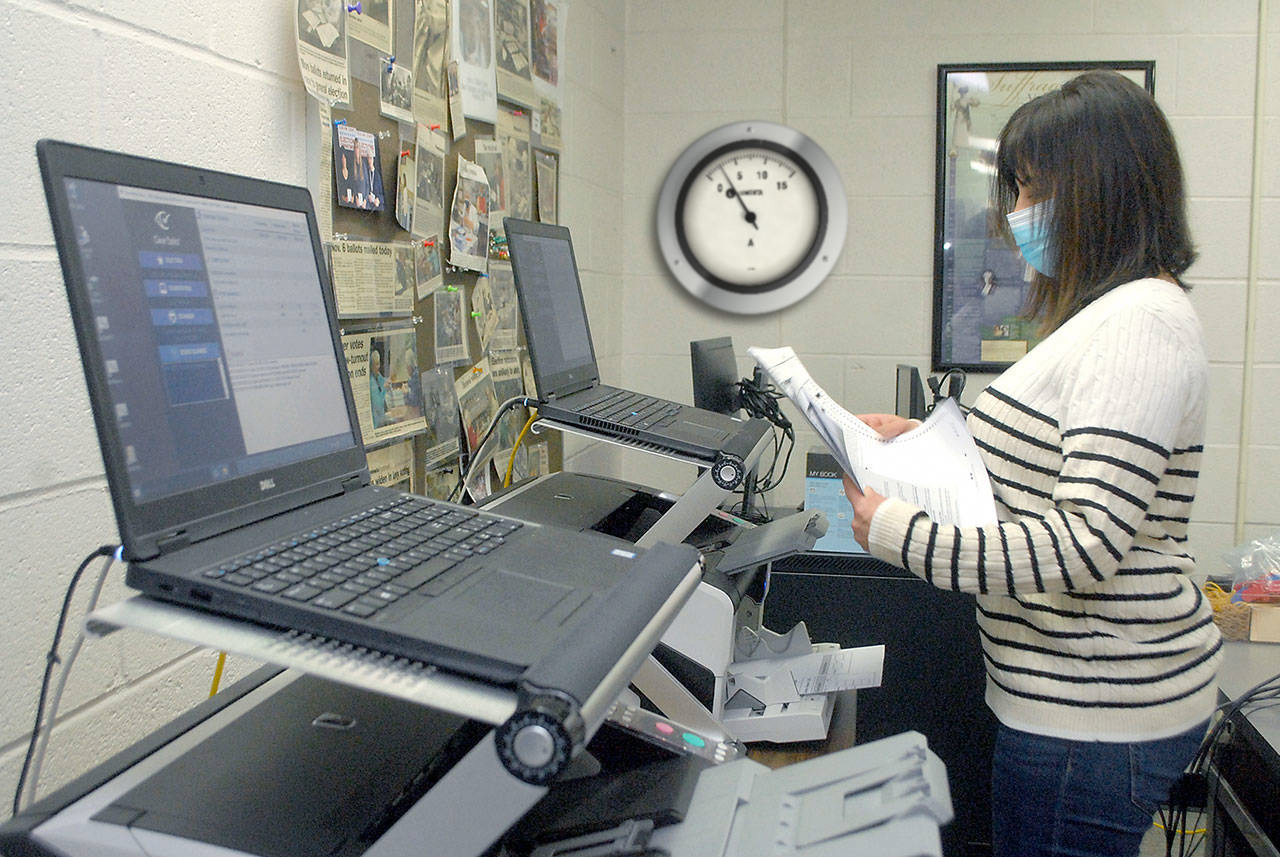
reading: 2.5A
